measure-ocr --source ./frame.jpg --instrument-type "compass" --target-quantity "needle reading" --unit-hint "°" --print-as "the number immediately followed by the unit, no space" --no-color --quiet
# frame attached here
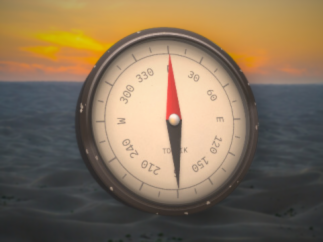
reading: 0°
